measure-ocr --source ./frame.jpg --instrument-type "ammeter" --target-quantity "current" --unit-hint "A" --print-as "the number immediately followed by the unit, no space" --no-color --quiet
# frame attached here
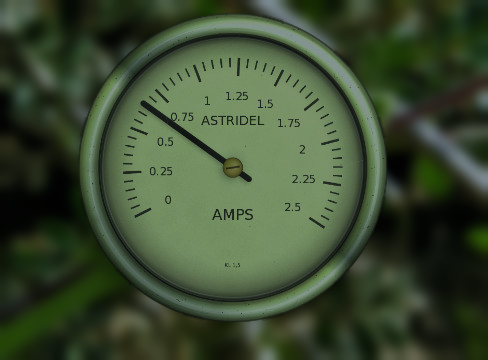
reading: 0.65A
